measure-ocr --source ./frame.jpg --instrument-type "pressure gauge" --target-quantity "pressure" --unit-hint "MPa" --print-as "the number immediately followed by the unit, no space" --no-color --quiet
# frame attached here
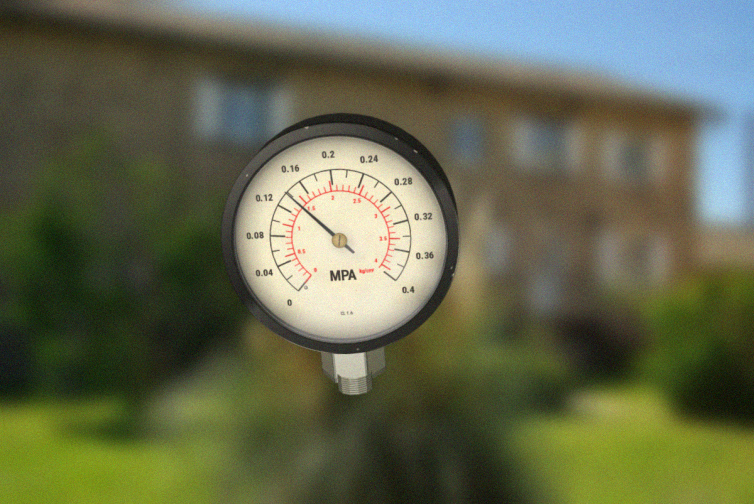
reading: 0.14MPa
